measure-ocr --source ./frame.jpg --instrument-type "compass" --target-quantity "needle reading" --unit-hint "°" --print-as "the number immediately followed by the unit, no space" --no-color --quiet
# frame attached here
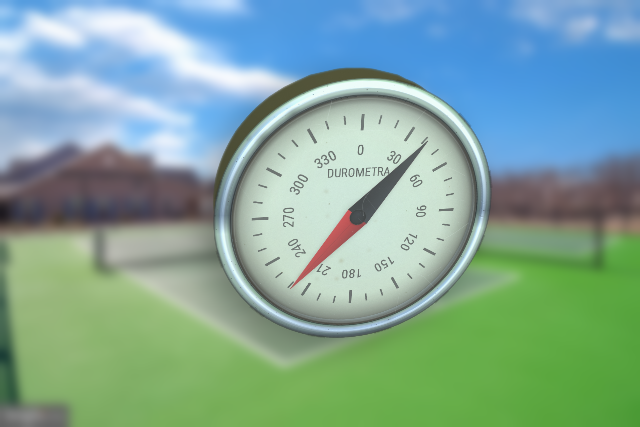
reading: 220°
